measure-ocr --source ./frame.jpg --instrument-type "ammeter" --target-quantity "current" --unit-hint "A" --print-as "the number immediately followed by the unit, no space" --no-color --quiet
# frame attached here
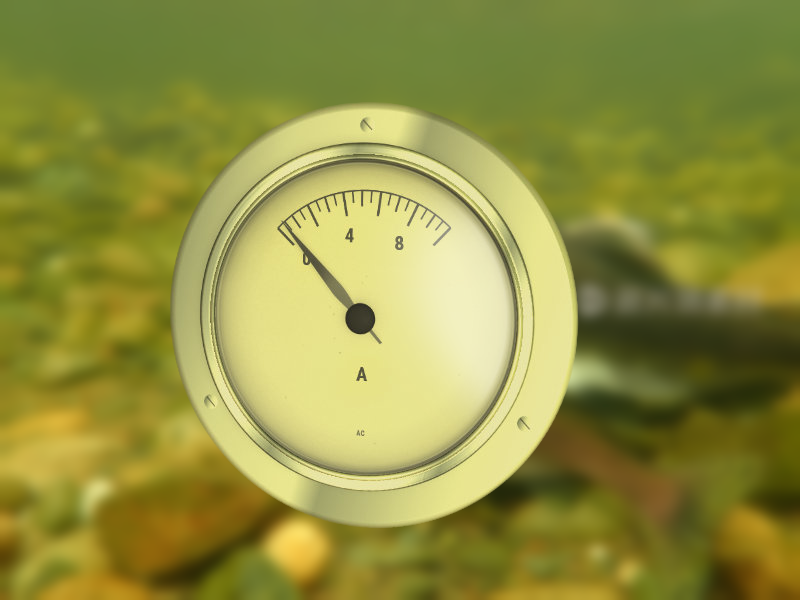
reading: 0.5A
